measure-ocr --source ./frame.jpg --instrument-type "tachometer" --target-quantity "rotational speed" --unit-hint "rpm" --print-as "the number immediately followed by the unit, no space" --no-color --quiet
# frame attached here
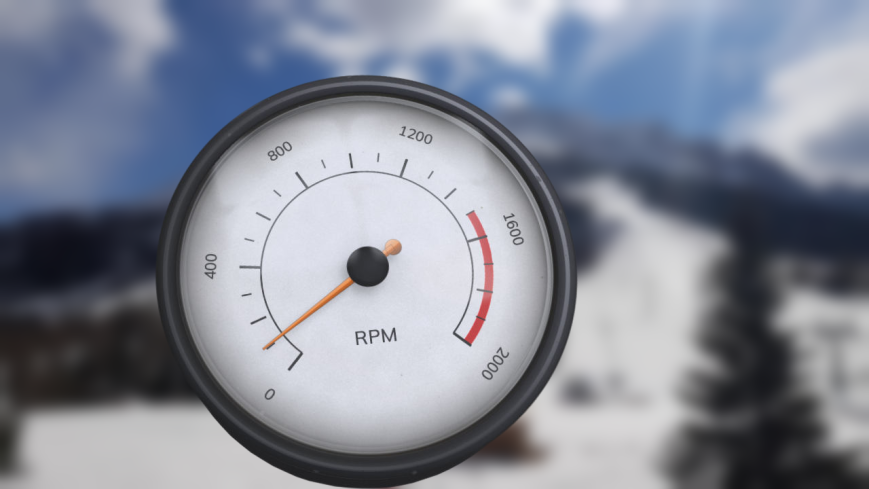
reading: 100rpm
